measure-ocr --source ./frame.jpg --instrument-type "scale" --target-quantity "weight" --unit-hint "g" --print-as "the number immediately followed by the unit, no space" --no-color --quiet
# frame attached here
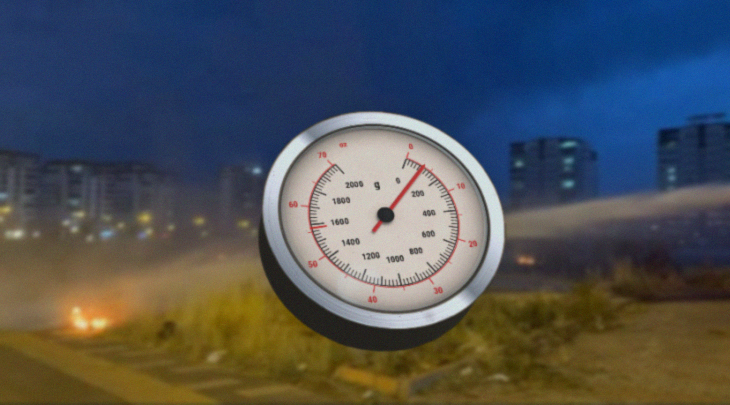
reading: 100g
